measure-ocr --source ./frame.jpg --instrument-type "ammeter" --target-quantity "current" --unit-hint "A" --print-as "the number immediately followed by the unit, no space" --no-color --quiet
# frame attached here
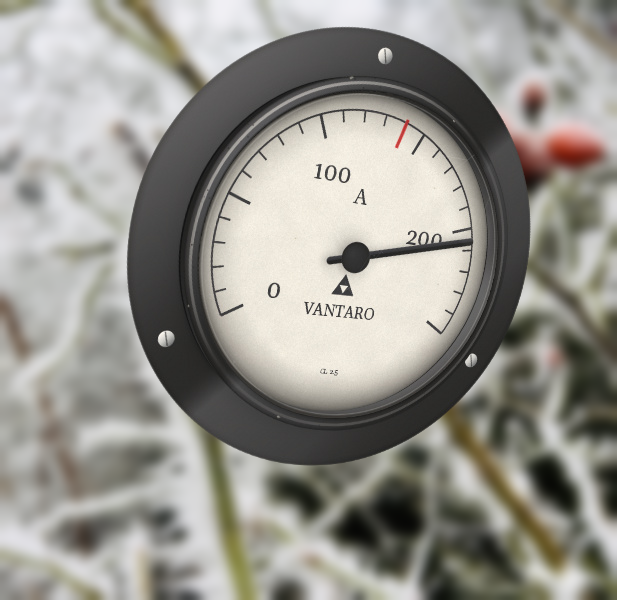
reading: 205A
